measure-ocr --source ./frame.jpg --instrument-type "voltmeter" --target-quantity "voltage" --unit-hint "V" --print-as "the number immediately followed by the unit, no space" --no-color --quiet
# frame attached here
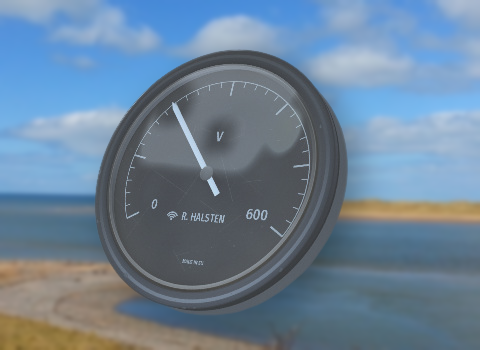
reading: 200V
